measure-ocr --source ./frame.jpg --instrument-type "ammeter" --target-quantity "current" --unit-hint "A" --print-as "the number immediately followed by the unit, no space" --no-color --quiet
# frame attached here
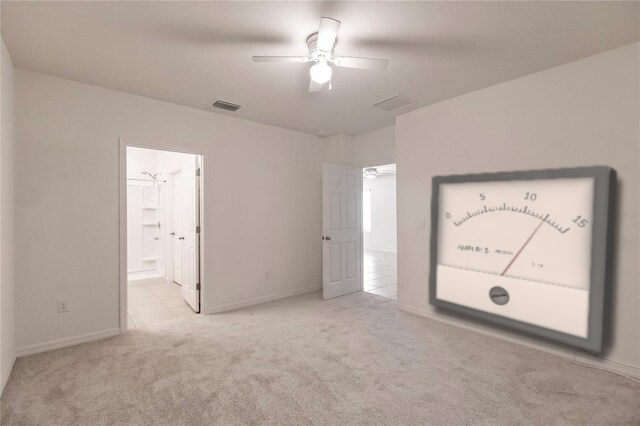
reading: 12.5A
